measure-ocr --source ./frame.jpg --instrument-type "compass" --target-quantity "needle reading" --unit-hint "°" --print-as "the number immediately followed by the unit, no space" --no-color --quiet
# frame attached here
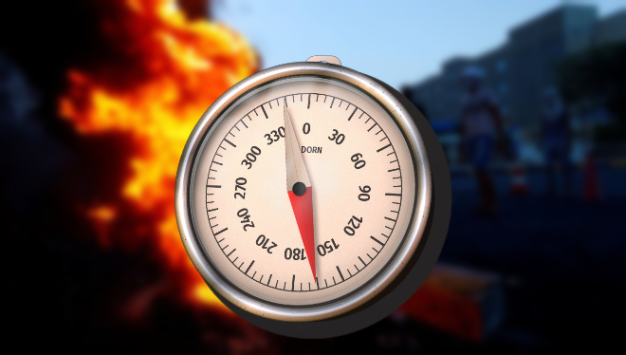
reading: 165°
